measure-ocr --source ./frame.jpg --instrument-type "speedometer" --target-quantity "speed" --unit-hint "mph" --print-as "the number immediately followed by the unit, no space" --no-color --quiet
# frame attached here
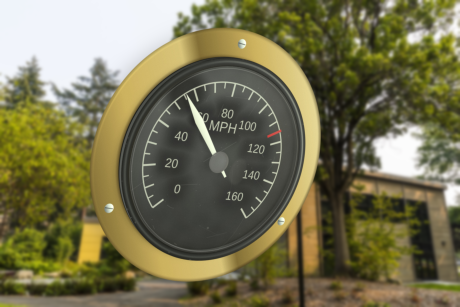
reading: 55mph
